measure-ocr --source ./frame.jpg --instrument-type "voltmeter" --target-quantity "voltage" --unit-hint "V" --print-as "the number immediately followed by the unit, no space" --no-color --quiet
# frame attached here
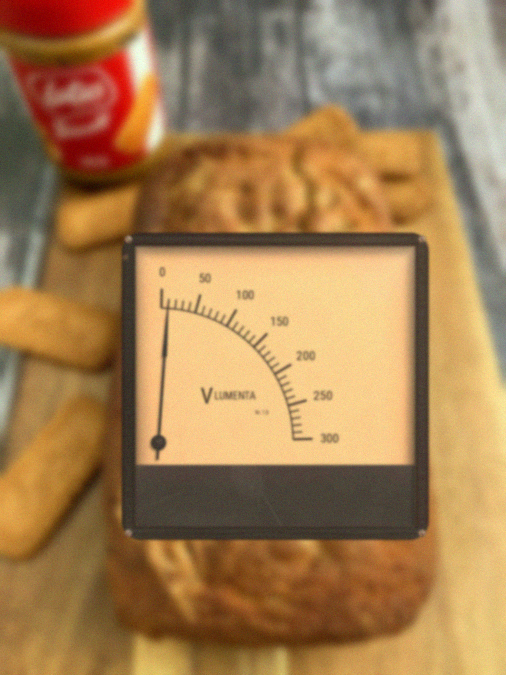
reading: 10V
